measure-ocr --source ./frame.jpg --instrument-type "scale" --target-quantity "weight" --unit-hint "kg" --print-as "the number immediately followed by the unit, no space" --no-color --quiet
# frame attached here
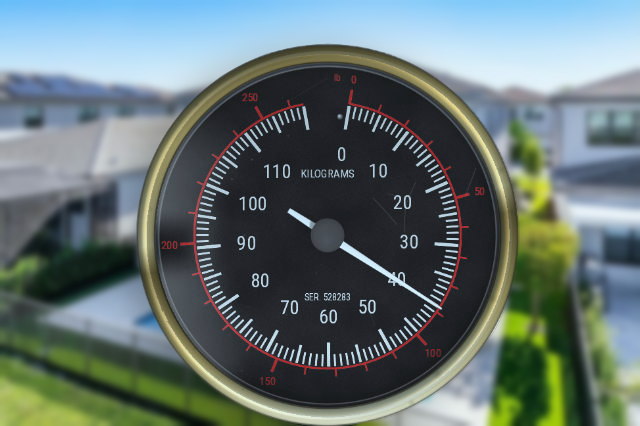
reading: 40kg
